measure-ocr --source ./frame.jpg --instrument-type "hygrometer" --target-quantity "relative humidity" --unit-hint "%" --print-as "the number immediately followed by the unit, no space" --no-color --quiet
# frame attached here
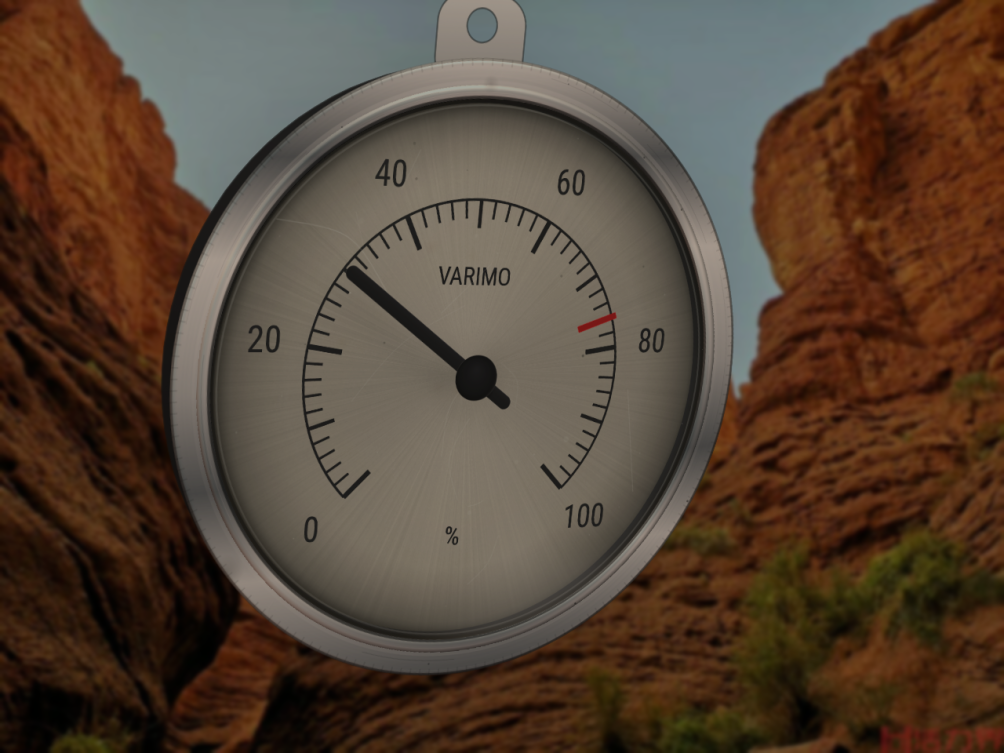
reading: 30%
